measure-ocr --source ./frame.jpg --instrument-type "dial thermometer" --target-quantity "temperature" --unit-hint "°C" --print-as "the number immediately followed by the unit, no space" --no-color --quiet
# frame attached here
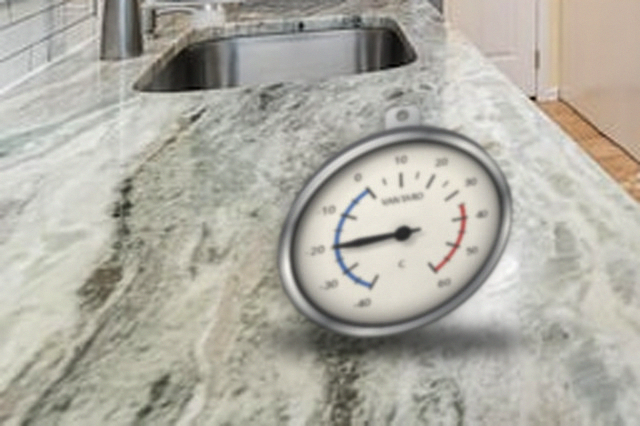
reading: -20°C
